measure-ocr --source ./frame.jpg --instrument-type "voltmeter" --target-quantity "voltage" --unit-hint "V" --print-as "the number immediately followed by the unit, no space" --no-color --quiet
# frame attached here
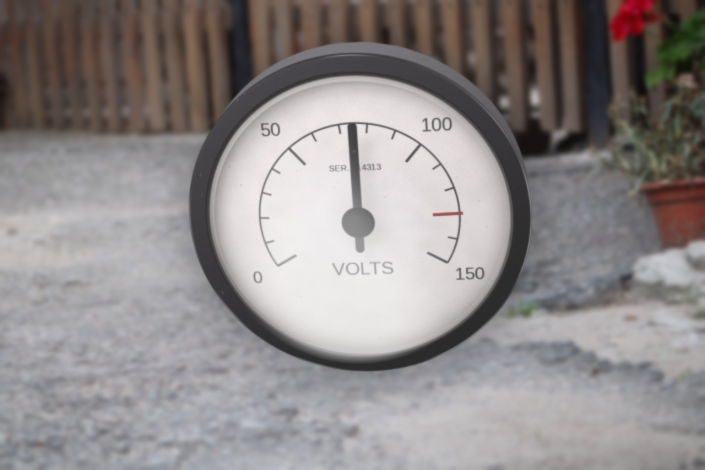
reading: 75V
